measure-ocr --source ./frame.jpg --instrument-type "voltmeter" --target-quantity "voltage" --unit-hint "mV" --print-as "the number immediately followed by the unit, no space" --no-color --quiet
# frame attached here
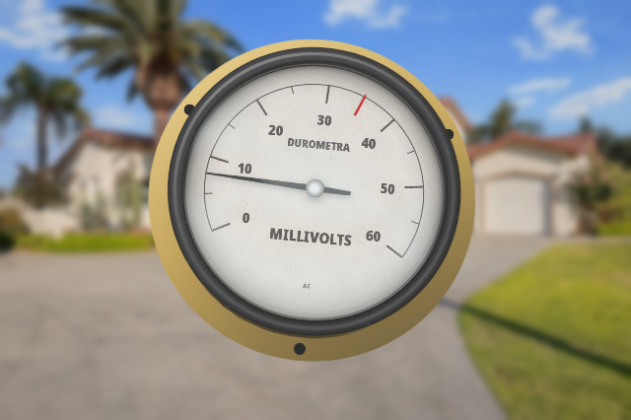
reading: 7.5mV
